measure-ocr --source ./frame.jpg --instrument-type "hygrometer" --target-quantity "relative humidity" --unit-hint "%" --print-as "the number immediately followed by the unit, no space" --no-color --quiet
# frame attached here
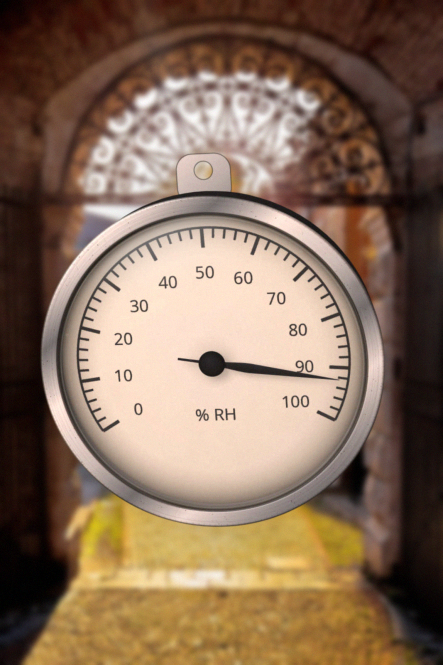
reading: 92%
